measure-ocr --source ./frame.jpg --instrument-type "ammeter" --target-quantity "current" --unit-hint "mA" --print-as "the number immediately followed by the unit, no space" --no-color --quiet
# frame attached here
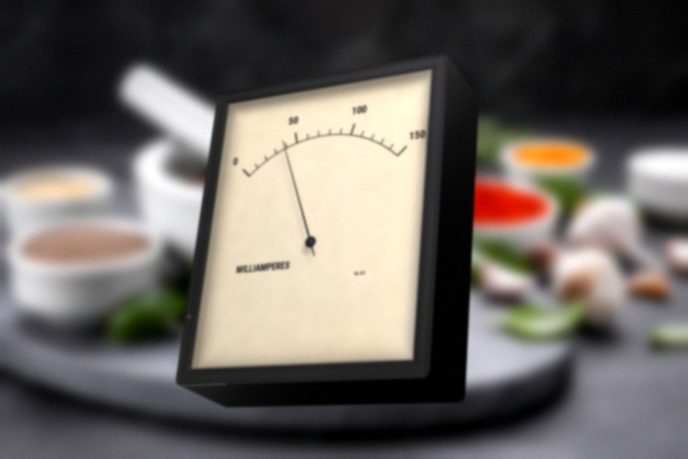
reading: 40mA
